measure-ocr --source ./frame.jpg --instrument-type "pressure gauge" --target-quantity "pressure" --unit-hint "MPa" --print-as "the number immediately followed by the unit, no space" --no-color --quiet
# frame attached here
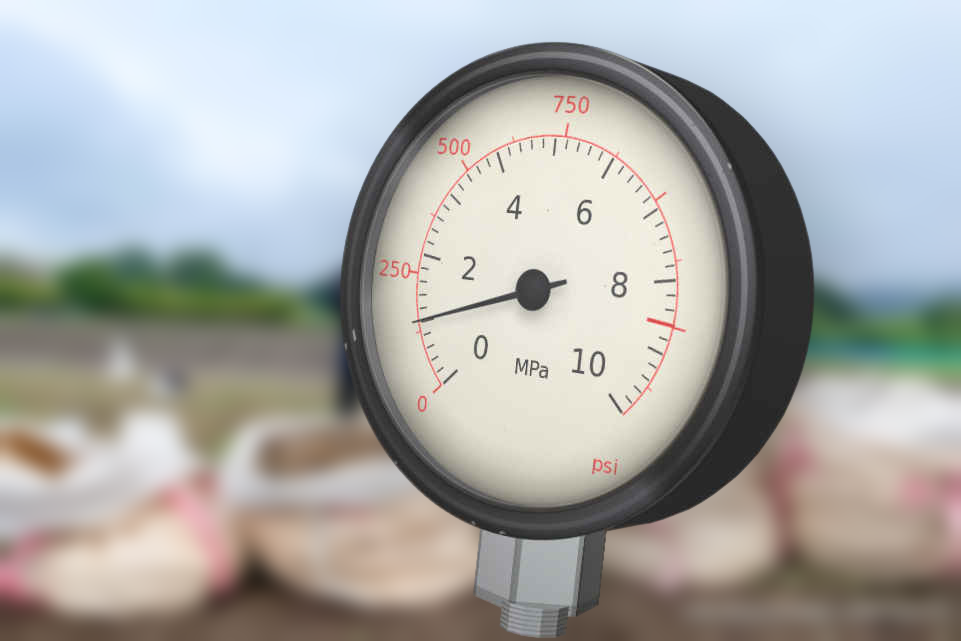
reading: 1MPa
